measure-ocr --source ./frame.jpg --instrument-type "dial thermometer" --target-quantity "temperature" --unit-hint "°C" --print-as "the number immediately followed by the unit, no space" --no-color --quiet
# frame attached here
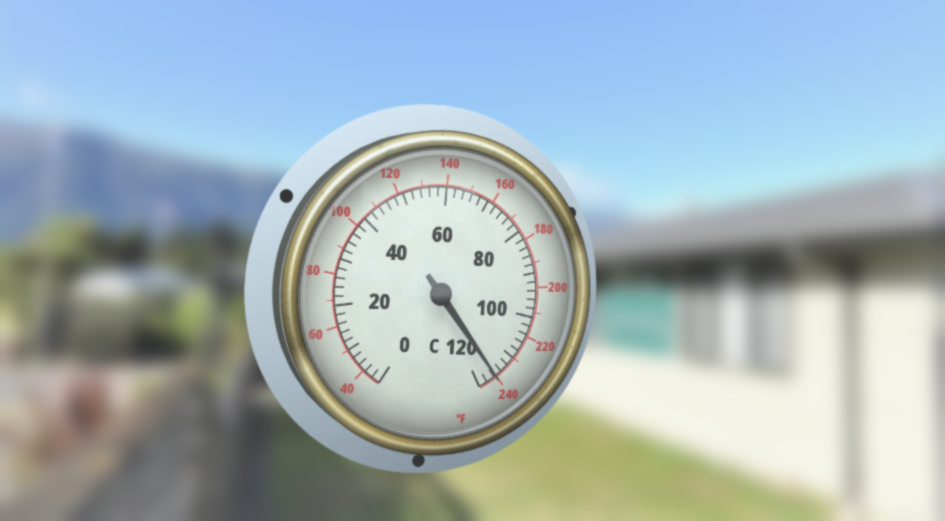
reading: 116°C
